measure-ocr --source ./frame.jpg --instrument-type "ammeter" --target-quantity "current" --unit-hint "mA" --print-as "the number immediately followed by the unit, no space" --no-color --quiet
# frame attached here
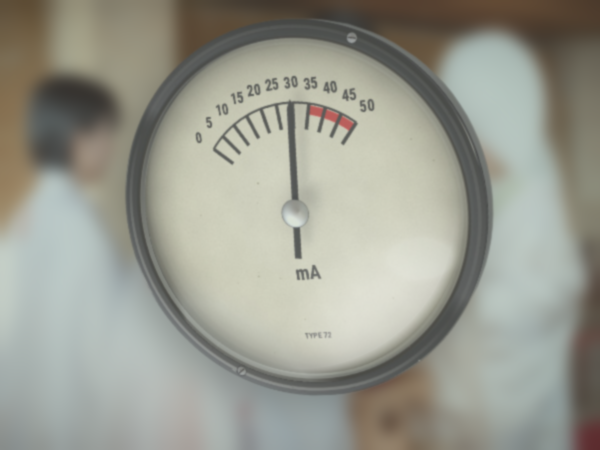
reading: 30mA
